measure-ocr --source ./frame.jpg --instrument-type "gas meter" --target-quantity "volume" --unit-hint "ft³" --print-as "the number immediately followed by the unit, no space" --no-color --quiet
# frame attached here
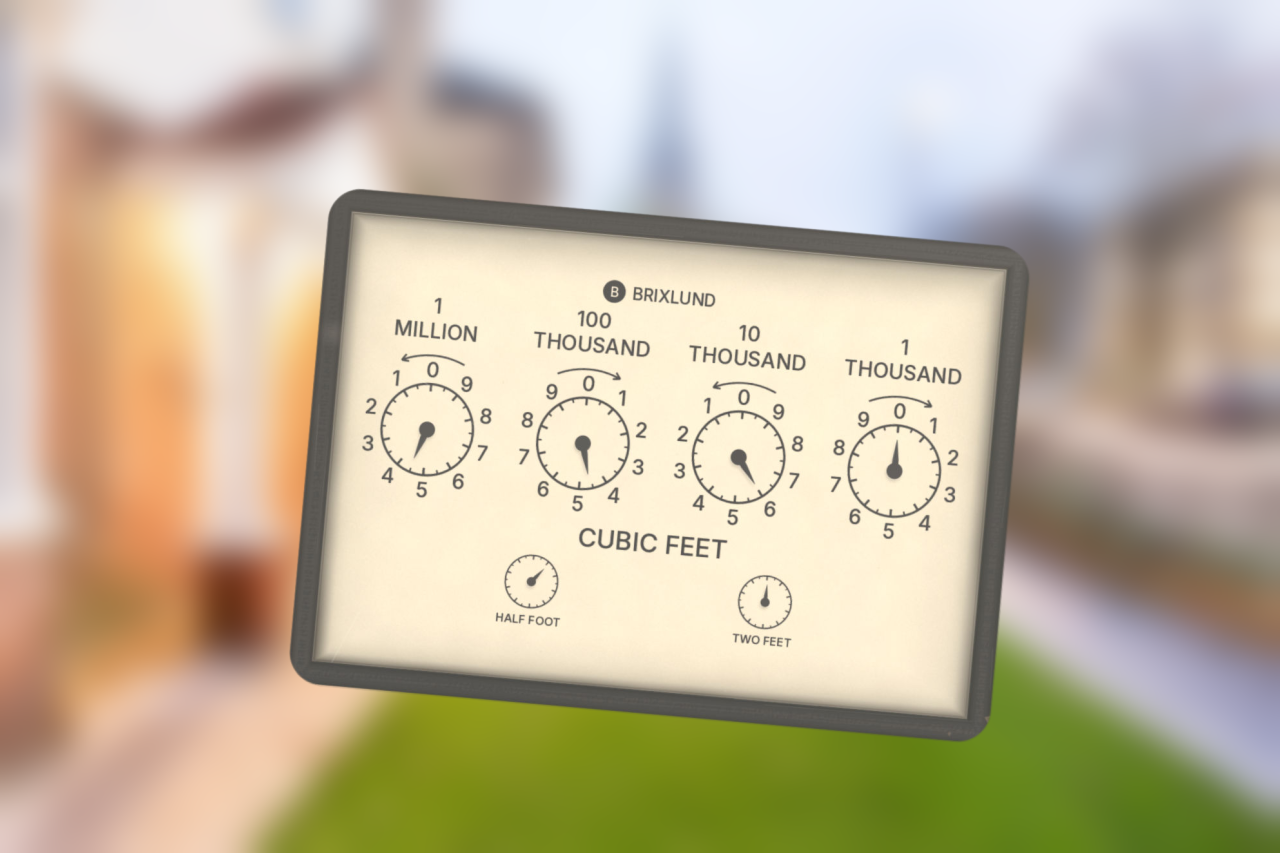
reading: 446000ft³
